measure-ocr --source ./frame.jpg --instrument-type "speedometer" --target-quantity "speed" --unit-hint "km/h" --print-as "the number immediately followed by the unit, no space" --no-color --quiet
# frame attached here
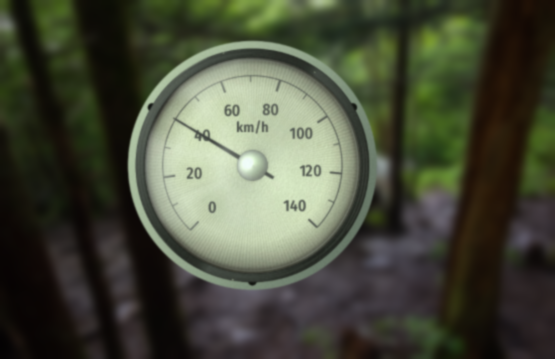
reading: 40km/h
